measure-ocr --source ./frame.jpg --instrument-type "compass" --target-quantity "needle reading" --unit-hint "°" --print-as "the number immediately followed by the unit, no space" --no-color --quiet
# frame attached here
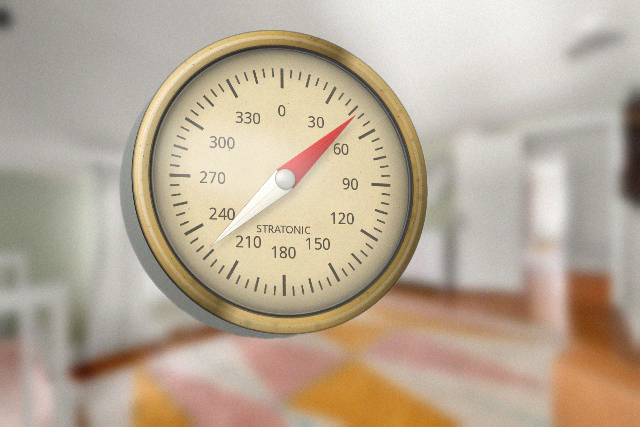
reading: 47.5°
